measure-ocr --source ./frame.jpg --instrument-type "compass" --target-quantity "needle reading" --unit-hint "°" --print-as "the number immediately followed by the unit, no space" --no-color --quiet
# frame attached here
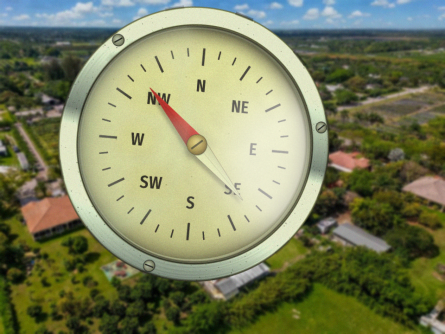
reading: 315°
